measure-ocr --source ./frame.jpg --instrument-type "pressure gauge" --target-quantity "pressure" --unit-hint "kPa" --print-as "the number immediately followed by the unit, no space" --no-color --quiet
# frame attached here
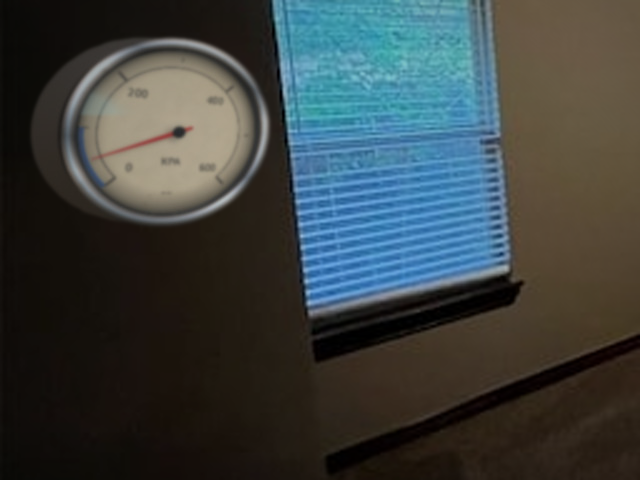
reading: 50kPa
